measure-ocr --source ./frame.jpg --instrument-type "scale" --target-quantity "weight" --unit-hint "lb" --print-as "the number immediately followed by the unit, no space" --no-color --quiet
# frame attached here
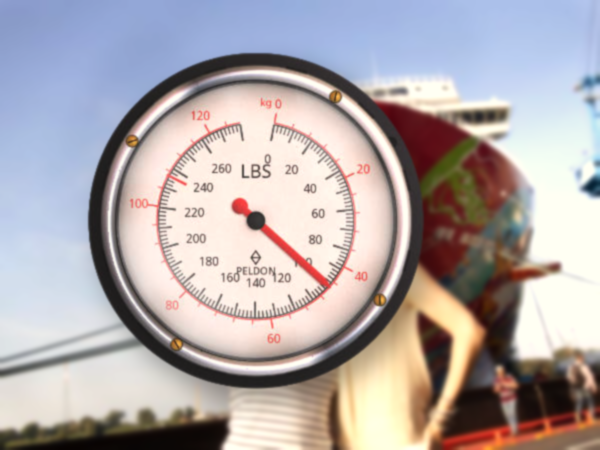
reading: 100lb
